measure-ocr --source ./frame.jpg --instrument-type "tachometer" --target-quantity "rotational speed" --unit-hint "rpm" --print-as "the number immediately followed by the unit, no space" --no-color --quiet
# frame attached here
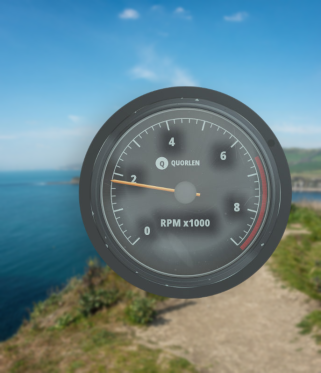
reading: 1800rpm
